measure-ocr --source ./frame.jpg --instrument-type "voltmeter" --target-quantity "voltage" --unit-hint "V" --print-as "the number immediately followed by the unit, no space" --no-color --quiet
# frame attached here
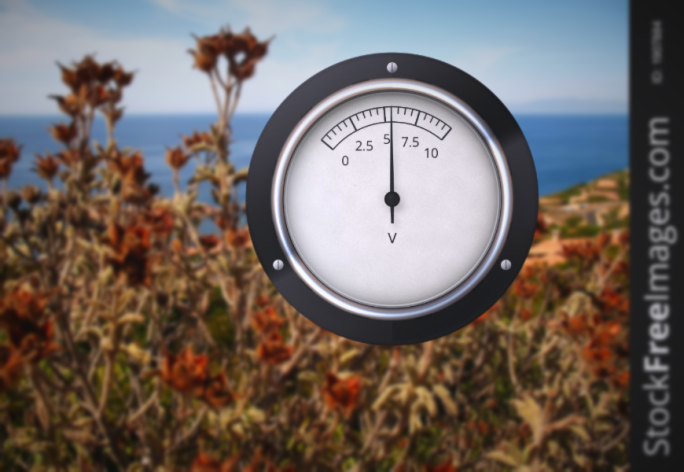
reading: 5.5V
